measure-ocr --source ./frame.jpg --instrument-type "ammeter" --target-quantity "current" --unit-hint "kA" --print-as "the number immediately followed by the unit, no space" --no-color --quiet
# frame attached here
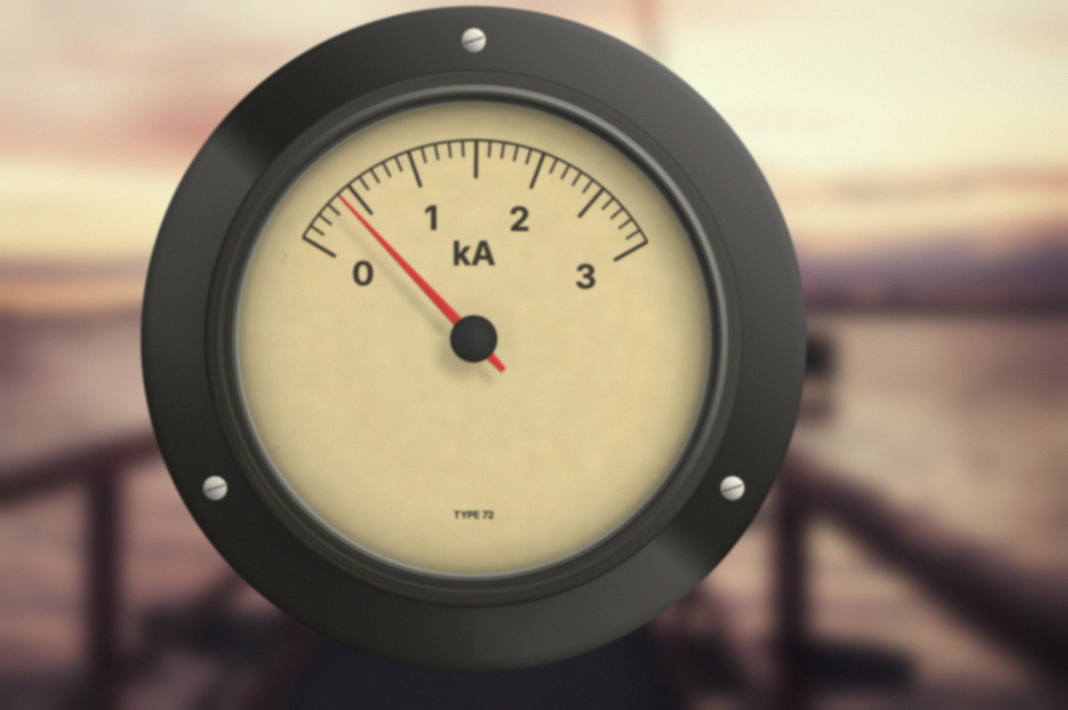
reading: 0.4kA
